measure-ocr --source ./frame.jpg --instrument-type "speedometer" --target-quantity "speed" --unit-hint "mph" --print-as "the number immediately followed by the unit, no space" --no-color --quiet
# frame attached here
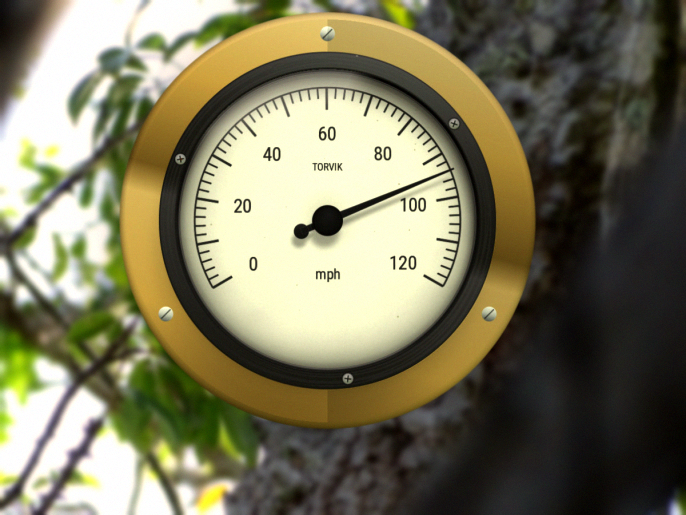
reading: 94mph
